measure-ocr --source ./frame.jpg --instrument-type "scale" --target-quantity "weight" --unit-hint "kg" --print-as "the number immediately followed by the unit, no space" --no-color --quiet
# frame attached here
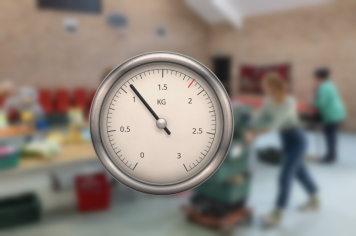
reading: 1.1kg
